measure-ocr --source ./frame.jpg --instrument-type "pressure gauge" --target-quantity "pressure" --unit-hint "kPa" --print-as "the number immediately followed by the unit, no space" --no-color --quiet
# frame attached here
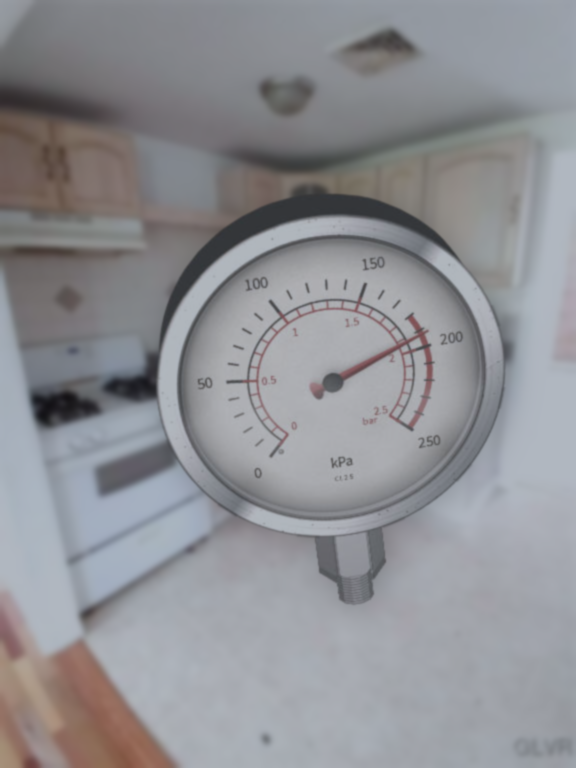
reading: 190kPa
